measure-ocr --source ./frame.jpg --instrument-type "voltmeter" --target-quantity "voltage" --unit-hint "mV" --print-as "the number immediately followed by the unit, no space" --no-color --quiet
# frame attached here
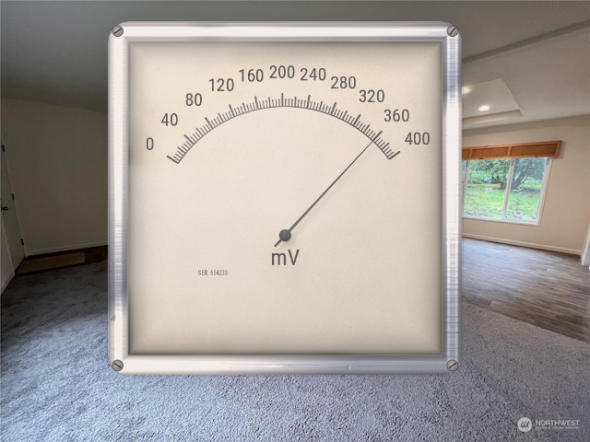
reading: 360mV
